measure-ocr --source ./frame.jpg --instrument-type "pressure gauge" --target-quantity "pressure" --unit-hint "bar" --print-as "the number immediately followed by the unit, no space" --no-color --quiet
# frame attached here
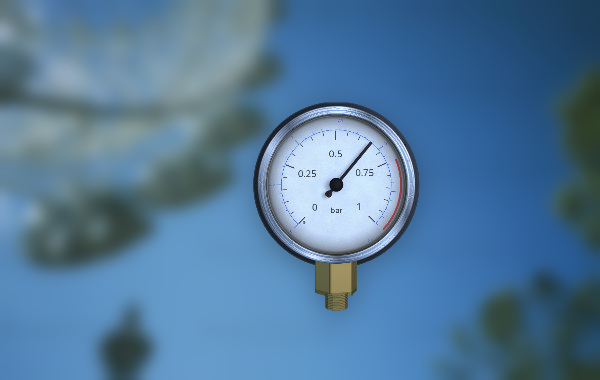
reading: 0.65bar
